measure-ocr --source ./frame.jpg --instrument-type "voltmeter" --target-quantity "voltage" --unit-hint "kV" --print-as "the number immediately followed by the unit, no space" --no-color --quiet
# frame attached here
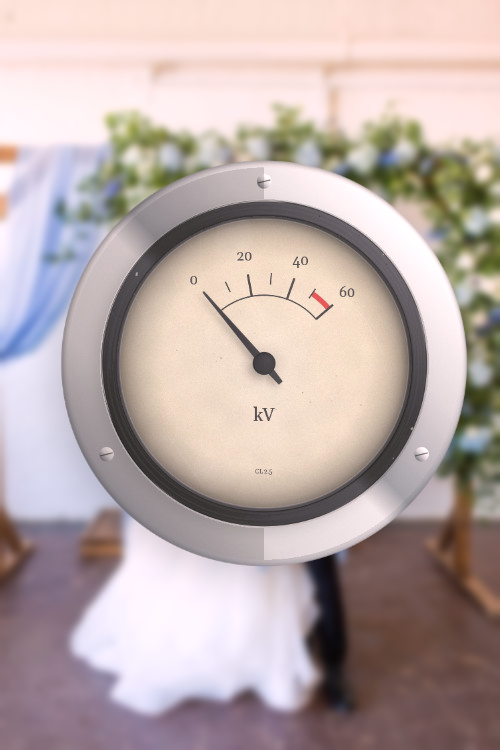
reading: 0kV
